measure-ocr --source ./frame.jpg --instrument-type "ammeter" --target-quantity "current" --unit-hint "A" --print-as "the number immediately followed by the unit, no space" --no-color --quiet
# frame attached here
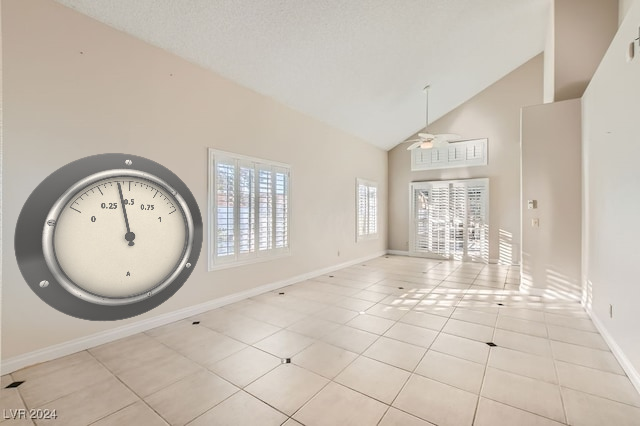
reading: 0.4A
